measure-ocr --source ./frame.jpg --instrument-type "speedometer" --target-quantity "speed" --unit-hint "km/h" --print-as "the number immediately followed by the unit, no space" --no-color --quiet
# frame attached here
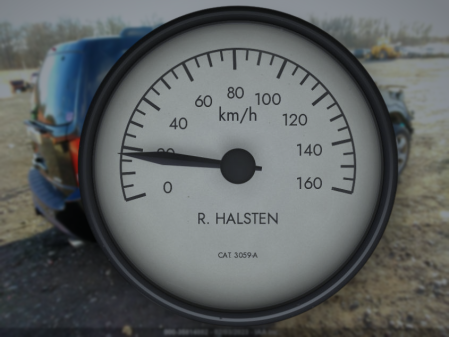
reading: 17.5km/h
